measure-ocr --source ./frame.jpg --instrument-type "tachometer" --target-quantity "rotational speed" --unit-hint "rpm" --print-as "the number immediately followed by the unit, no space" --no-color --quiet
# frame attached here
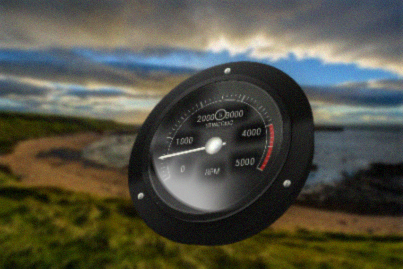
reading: 500rpm
